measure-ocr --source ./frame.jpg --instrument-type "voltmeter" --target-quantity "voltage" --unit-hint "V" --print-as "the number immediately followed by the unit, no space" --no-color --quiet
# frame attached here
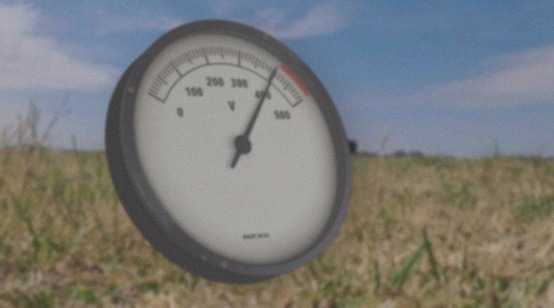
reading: 400V
